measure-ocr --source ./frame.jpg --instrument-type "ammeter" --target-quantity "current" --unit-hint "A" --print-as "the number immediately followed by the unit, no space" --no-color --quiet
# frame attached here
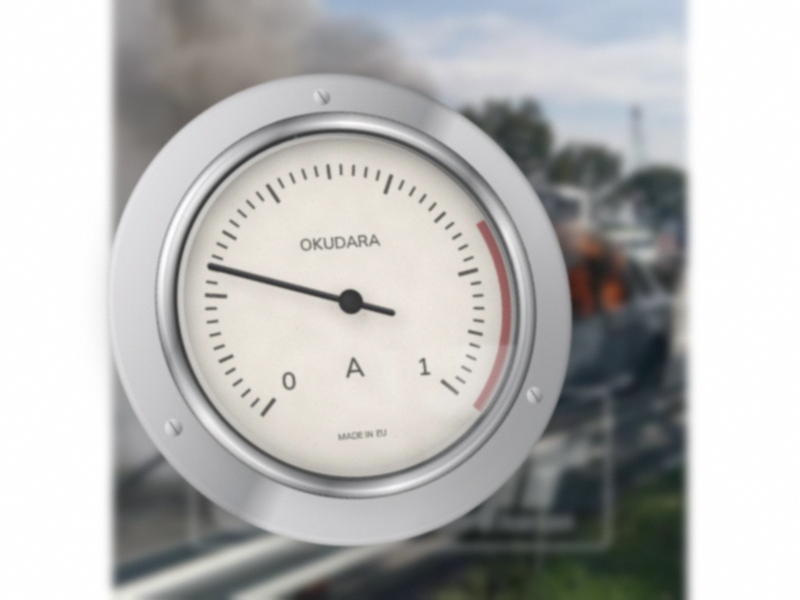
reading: 0.24A
